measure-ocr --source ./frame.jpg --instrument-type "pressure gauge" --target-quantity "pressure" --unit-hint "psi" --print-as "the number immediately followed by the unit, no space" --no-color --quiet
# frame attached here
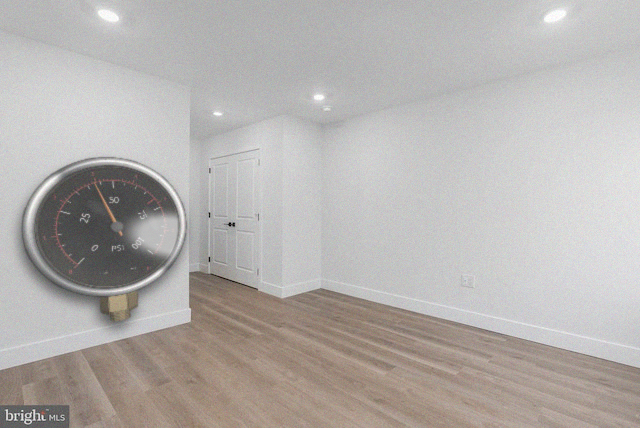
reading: 42.5psi
